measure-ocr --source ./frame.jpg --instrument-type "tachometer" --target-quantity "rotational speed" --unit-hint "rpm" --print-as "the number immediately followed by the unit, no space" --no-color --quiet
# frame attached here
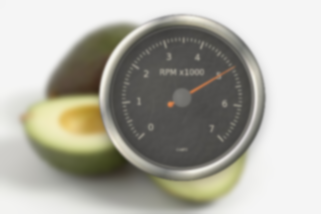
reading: 5000rpm
